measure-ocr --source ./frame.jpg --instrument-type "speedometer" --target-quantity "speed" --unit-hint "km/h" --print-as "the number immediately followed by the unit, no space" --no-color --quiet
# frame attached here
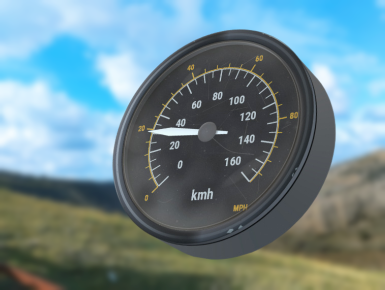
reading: 30km/h
